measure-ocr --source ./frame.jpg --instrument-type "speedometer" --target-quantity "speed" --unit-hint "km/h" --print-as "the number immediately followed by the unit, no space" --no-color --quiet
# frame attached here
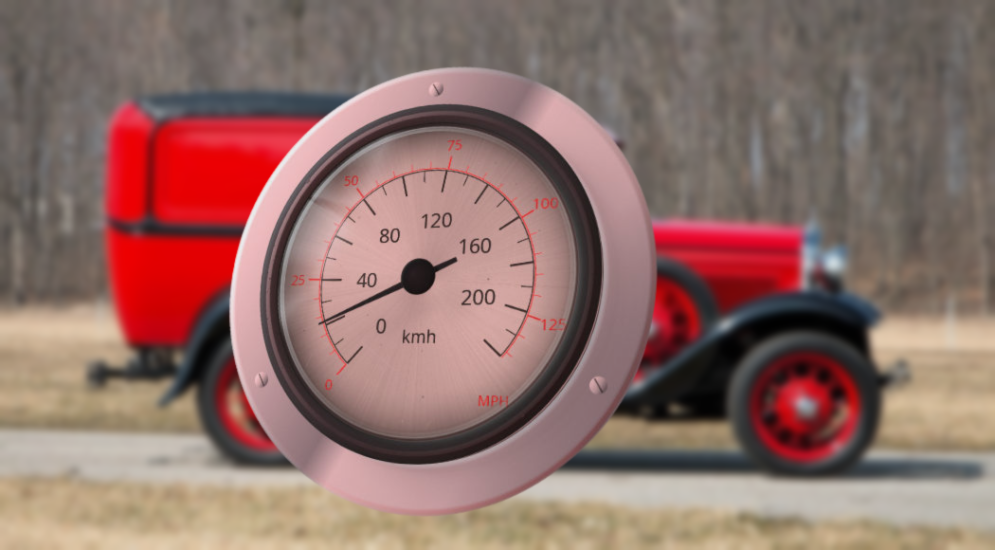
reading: 20km/h
